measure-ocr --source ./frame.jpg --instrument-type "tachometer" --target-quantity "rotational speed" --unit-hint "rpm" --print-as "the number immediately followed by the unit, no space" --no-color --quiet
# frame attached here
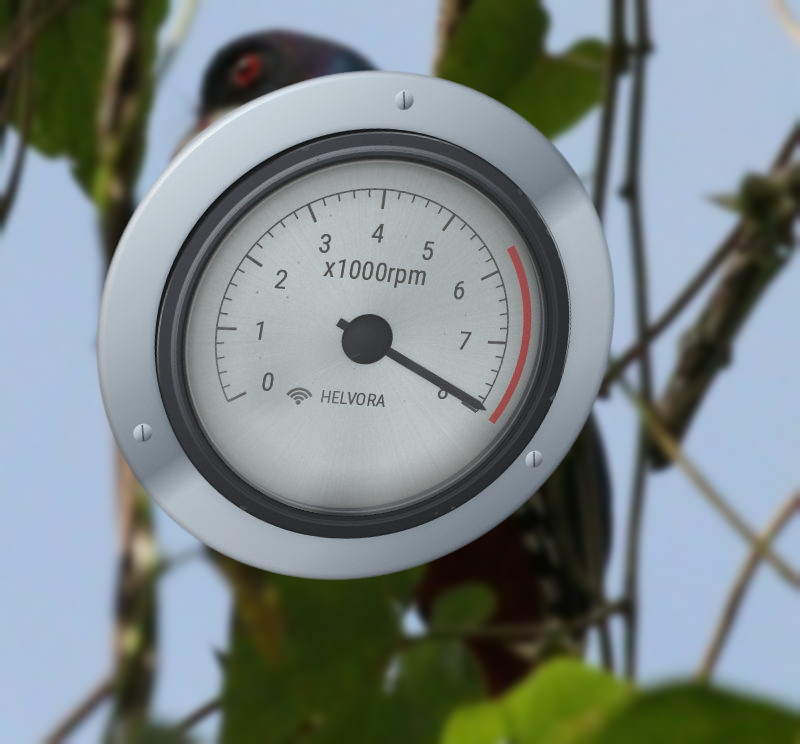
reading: 7900rpm
